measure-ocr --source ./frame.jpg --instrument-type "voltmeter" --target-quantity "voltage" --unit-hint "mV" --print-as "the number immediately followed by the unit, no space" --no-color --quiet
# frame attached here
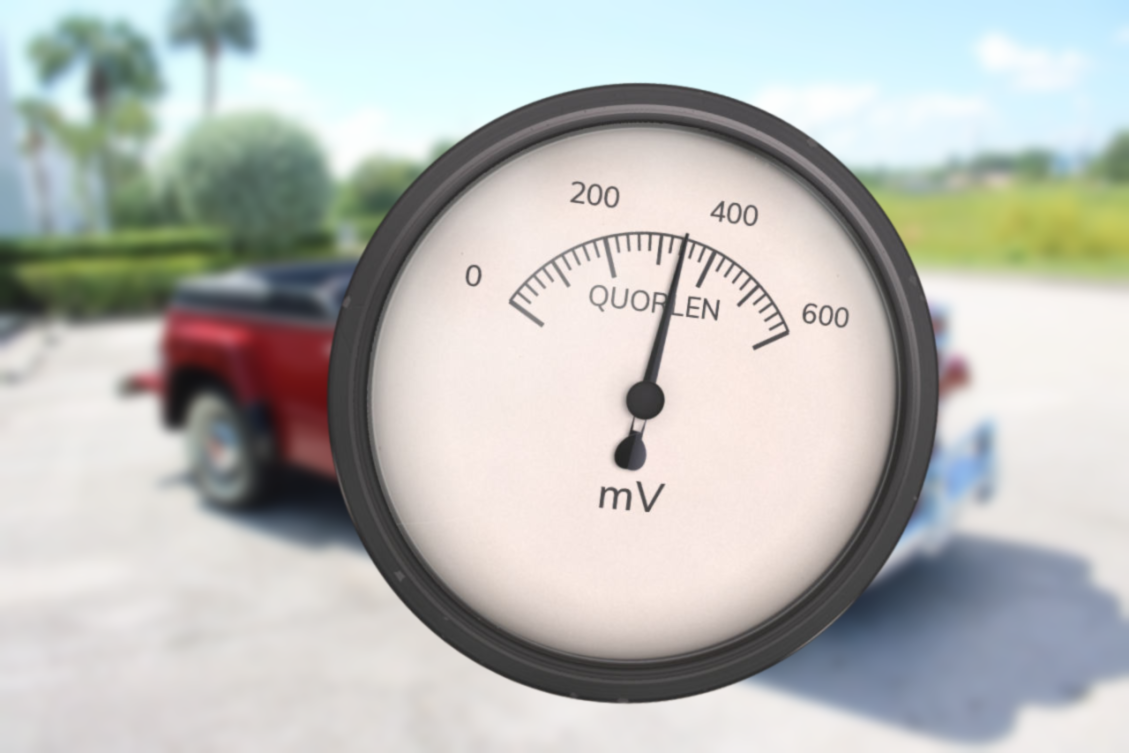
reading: 340mV
